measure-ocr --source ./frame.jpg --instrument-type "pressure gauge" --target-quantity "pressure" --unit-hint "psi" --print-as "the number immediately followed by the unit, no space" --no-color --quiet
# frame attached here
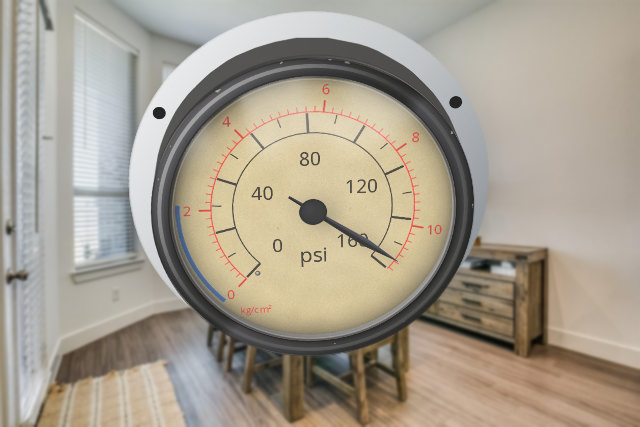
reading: 155psi
